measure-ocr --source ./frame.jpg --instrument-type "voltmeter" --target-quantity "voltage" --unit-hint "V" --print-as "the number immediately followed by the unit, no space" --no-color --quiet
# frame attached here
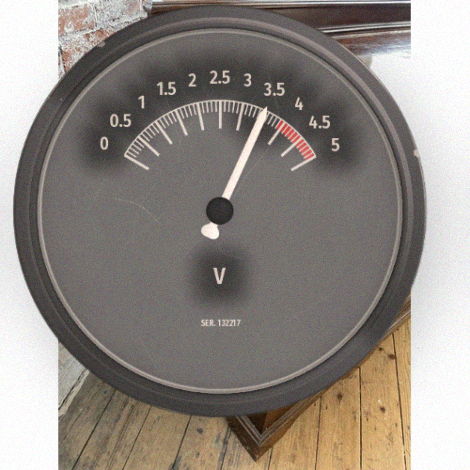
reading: 3.5V
